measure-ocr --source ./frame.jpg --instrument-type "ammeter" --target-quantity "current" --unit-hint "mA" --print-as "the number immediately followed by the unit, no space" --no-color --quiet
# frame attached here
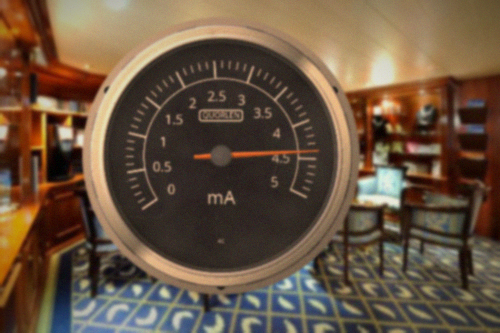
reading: 4.4mA
